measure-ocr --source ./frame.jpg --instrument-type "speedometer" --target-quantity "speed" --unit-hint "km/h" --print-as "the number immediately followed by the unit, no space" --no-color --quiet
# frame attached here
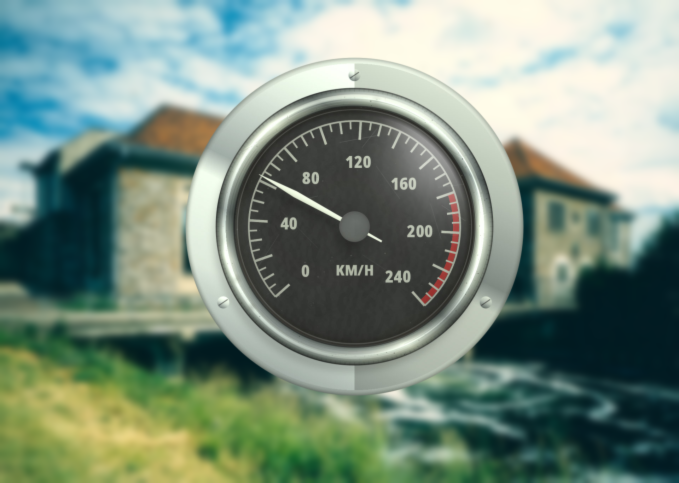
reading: 62.5km/h
